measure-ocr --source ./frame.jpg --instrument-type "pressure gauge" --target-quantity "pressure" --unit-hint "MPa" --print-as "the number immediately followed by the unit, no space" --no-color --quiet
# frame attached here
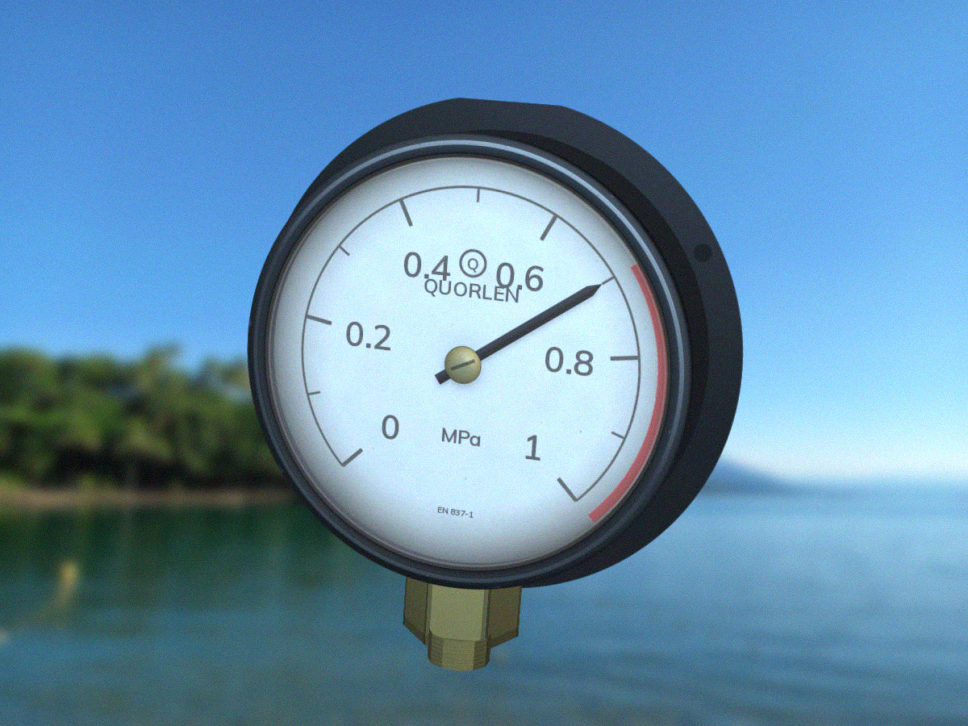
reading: 0.7MPa
